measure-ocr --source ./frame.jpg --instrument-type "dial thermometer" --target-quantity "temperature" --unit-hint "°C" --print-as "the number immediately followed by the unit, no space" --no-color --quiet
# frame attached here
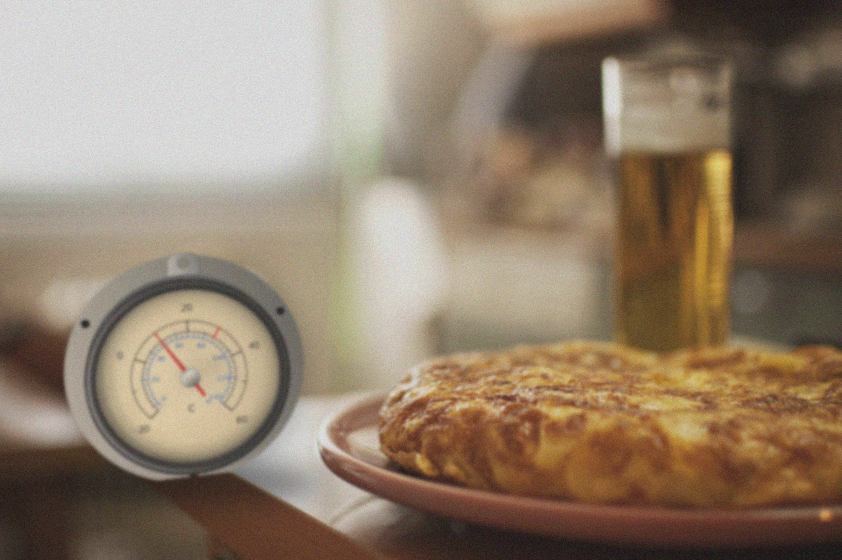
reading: 10°C
